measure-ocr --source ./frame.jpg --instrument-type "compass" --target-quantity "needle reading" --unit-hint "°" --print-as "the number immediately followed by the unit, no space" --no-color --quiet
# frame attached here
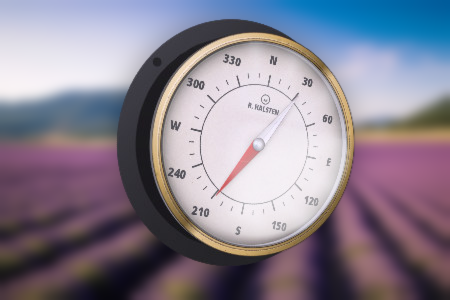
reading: 210°
